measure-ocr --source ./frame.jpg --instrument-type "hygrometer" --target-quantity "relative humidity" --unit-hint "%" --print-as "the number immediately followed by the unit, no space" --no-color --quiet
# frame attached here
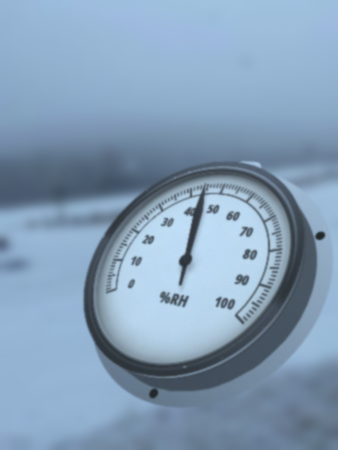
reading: 45%
